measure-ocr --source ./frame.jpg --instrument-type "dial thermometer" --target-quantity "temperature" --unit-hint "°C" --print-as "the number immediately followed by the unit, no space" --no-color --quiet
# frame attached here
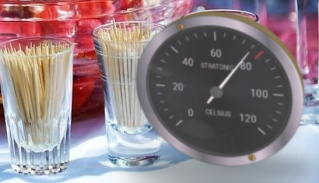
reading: 76°C
